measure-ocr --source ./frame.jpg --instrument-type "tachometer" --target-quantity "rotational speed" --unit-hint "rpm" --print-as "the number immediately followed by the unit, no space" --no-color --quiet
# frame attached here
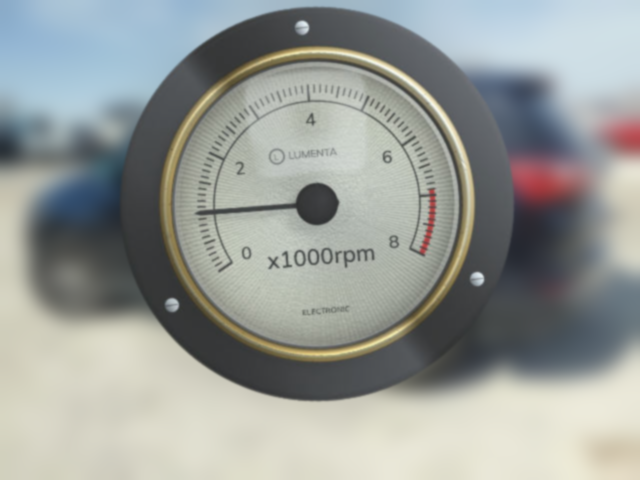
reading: 1000rpm
